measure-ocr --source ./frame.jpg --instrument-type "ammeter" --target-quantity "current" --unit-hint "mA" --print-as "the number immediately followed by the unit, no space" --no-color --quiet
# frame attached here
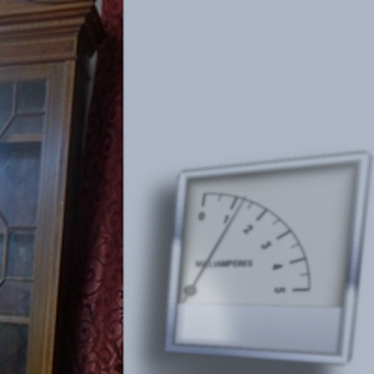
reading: 1.25mA
